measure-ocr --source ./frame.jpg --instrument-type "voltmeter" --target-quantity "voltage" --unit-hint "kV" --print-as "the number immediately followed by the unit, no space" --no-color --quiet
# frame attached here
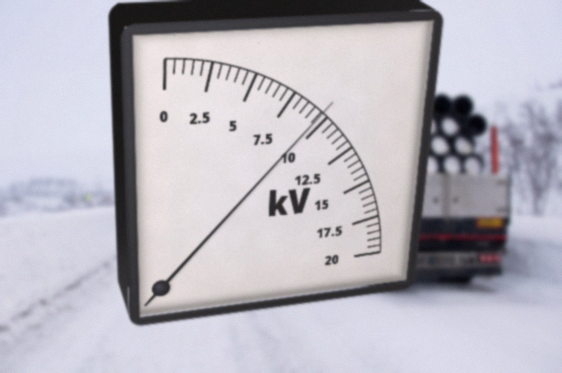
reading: 9.5kV
